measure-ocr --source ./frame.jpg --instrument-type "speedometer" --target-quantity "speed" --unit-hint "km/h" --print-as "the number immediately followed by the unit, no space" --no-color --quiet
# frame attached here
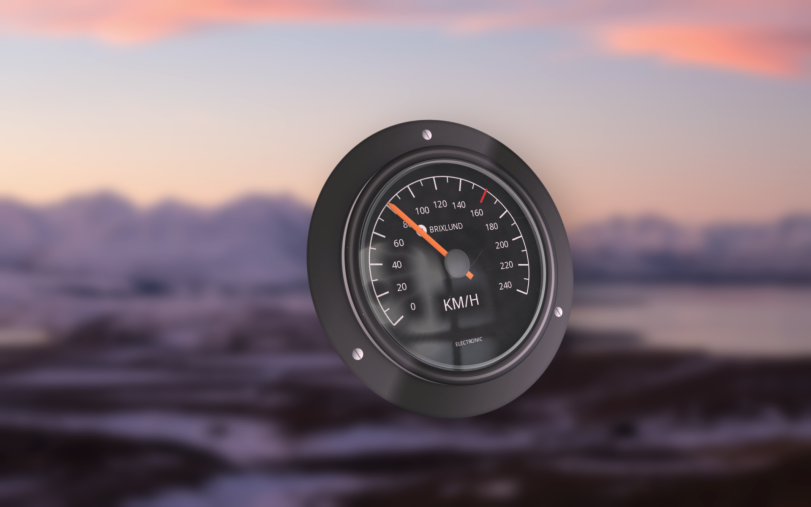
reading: 80km/h
